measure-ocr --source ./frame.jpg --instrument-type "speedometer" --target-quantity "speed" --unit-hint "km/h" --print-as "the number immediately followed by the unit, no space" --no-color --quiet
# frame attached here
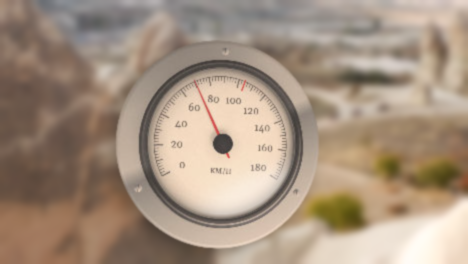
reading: 70km/h
